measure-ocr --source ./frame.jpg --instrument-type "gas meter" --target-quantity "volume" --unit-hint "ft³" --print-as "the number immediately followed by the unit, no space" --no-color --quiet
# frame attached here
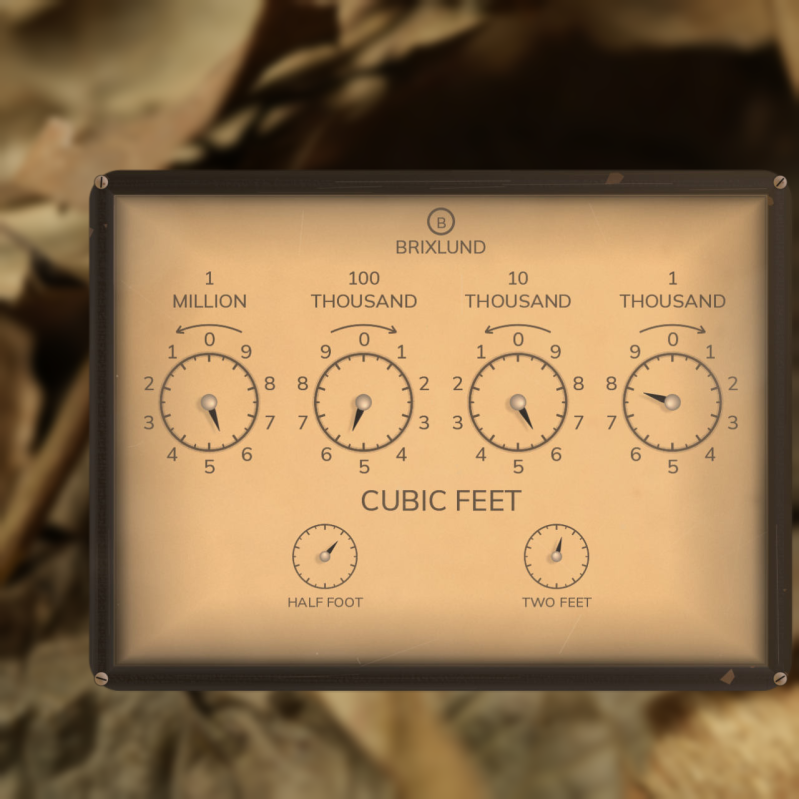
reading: 555800ft³
